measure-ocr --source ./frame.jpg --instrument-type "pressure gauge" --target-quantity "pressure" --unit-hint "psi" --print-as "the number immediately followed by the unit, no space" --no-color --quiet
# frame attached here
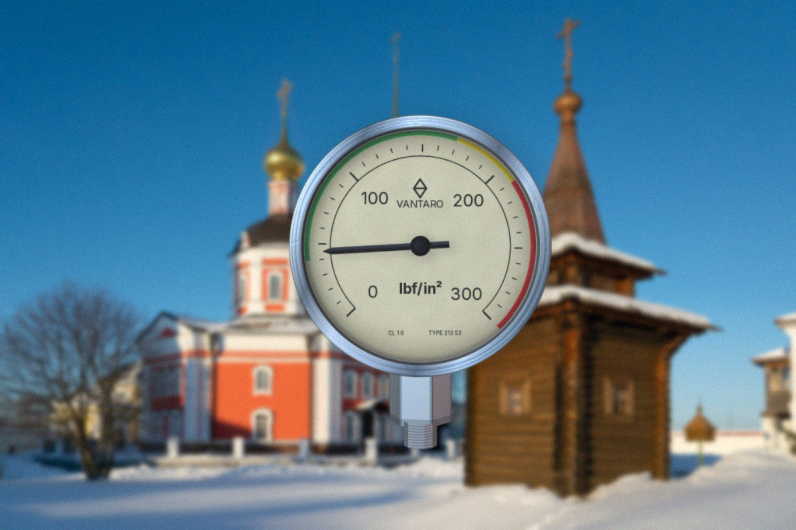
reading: 45psi
